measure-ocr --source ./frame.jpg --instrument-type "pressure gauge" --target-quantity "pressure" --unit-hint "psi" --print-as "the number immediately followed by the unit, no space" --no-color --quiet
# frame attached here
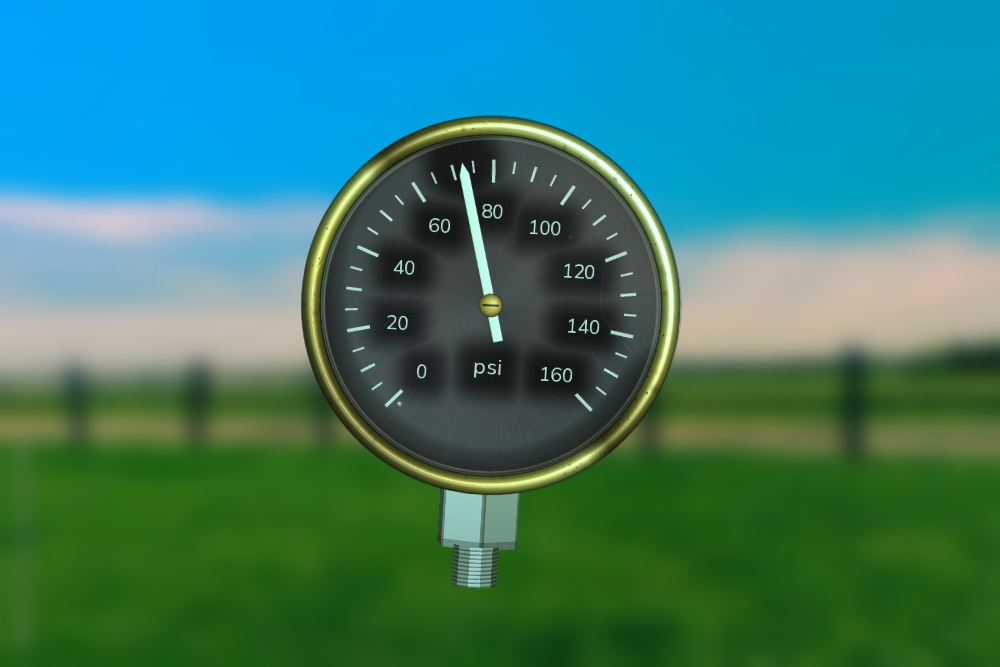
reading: 72.5psi
